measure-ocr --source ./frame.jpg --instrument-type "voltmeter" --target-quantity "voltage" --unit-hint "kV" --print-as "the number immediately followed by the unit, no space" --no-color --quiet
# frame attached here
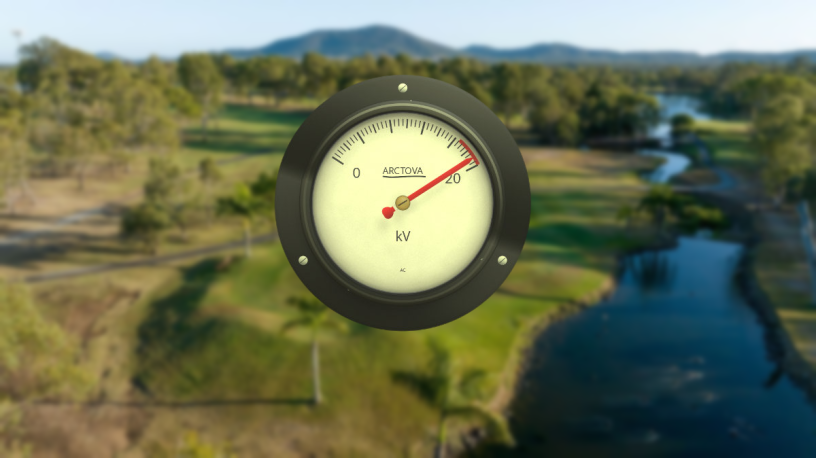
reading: 19kV
